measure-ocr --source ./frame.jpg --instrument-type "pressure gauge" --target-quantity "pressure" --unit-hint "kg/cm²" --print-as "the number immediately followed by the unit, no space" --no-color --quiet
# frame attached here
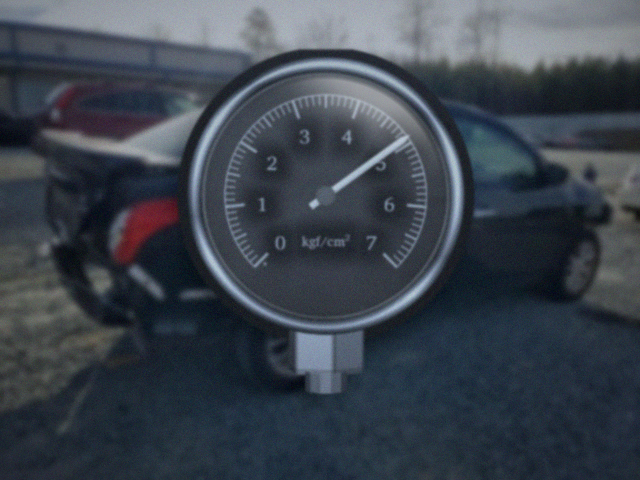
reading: 4.9kg/cm²
